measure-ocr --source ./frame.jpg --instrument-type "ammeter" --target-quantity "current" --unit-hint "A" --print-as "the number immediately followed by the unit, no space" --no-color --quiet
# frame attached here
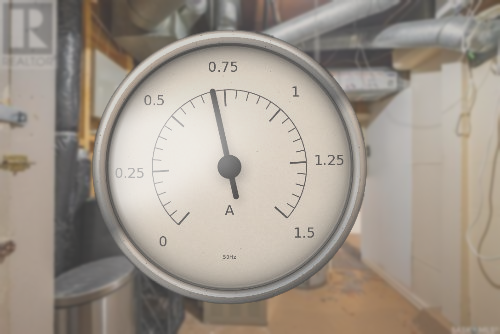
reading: 0.7A
